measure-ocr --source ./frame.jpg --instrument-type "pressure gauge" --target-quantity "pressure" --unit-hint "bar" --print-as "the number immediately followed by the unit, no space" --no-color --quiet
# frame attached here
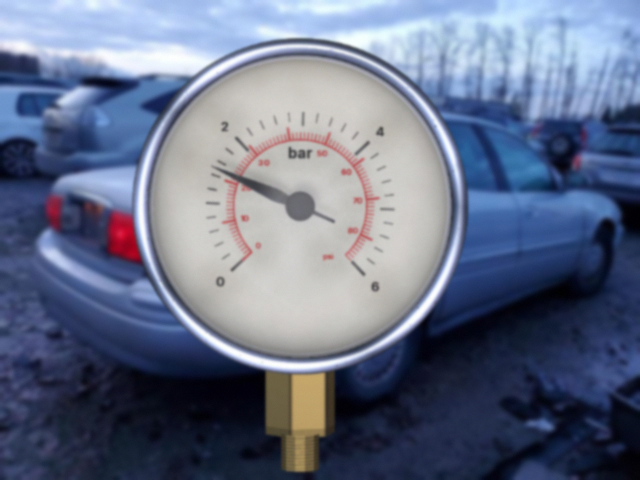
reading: 1.5bar
